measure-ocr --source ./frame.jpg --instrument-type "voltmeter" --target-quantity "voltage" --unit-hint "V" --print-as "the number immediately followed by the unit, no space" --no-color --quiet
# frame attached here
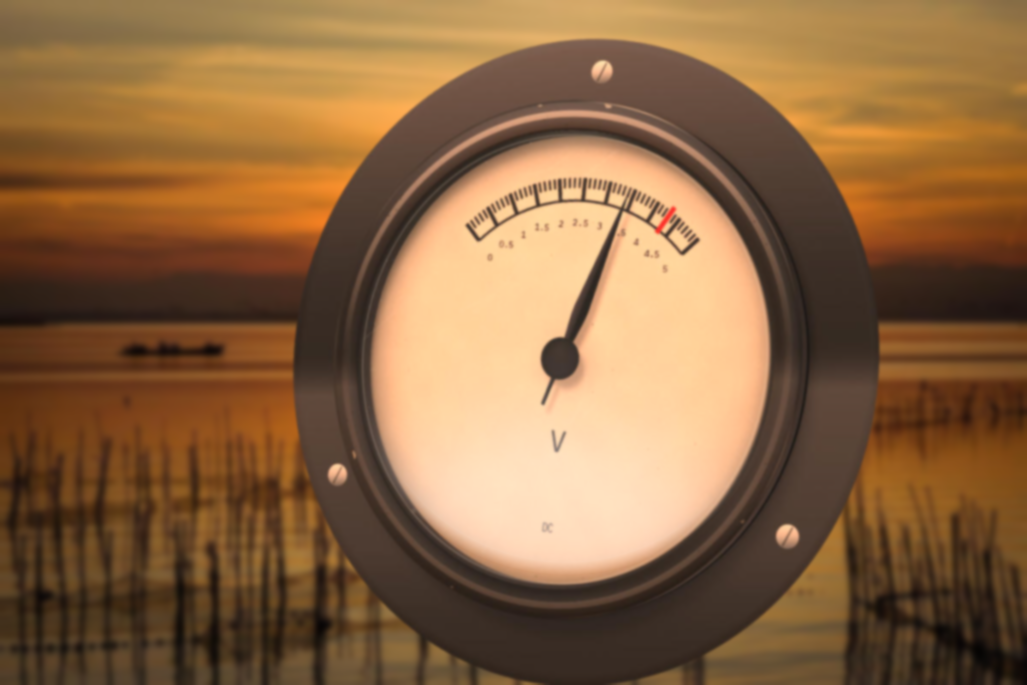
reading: 3.5V
